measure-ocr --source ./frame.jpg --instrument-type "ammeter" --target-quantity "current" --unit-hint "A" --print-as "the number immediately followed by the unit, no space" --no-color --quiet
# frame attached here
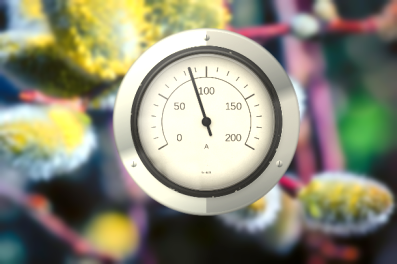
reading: 85A
